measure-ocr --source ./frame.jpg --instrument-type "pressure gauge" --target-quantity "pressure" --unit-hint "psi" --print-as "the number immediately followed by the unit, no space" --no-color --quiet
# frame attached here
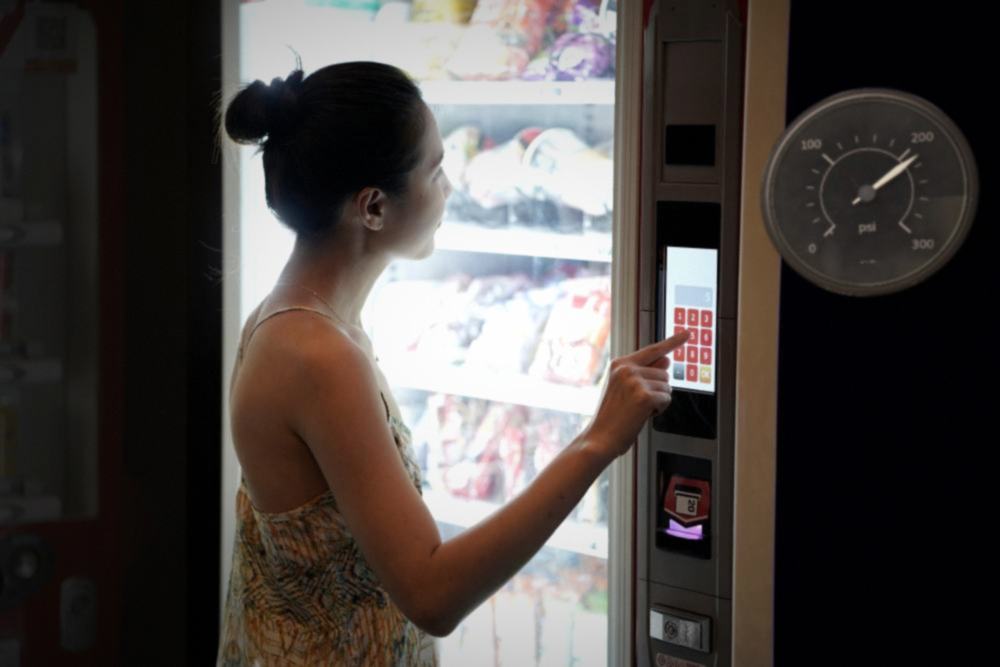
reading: 210psi
